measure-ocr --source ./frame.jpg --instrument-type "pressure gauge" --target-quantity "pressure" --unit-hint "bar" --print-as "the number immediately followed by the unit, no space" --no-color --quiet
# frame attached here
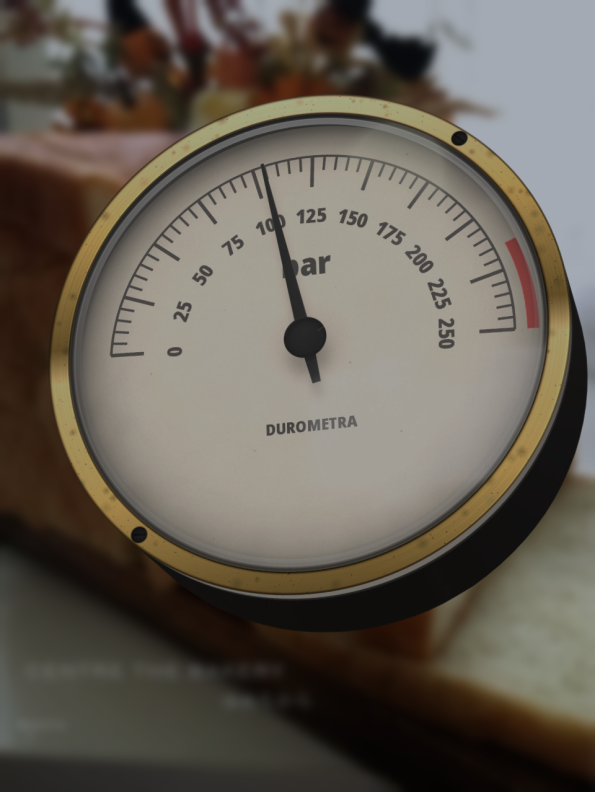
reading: 105bar
